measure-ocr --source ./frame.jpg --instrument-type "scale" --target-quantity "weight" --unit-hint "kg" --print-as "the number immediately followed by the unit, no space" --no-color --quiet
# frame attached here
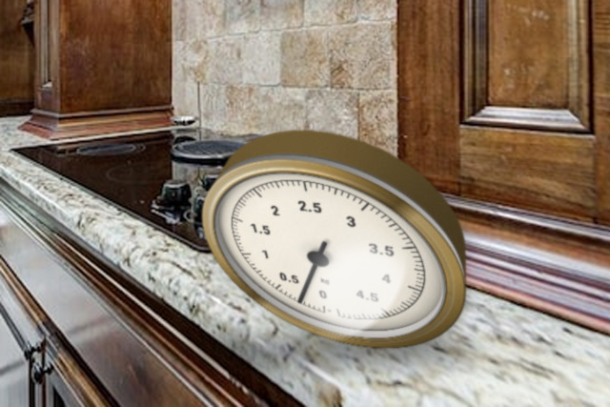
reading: 0.25kg
